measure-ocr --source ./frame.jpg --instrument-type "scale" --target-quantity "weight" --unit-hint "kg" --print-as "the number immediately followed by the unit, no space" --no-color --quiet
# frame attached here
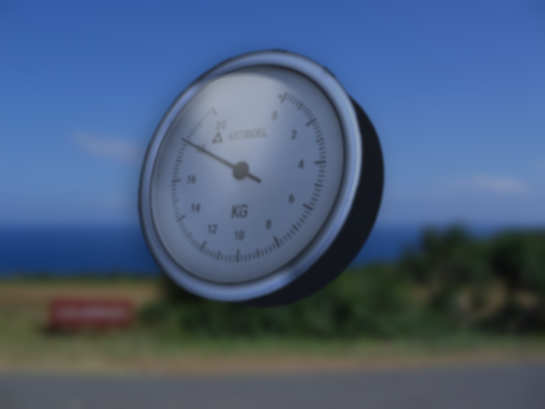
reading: 18kg
